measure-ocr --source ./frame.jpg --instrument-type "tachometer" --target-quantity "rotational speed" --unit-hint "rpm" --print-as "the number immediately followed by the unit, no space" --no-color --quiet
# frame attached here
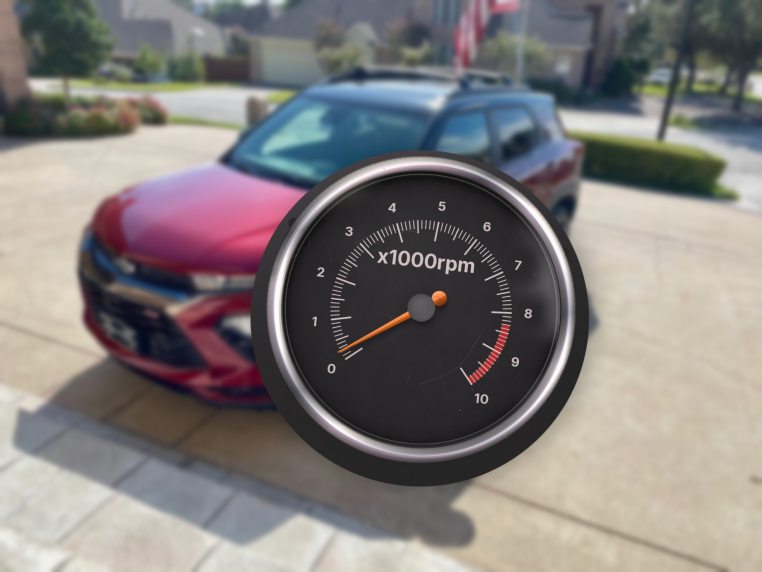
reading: 200rpm
